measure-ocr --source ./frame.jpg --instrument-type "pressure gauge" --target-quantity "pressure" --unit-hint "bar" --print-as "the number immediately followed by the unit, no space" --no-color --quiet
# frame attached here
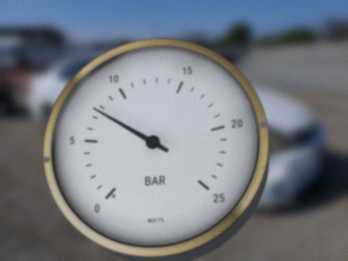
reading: 7.5bar
